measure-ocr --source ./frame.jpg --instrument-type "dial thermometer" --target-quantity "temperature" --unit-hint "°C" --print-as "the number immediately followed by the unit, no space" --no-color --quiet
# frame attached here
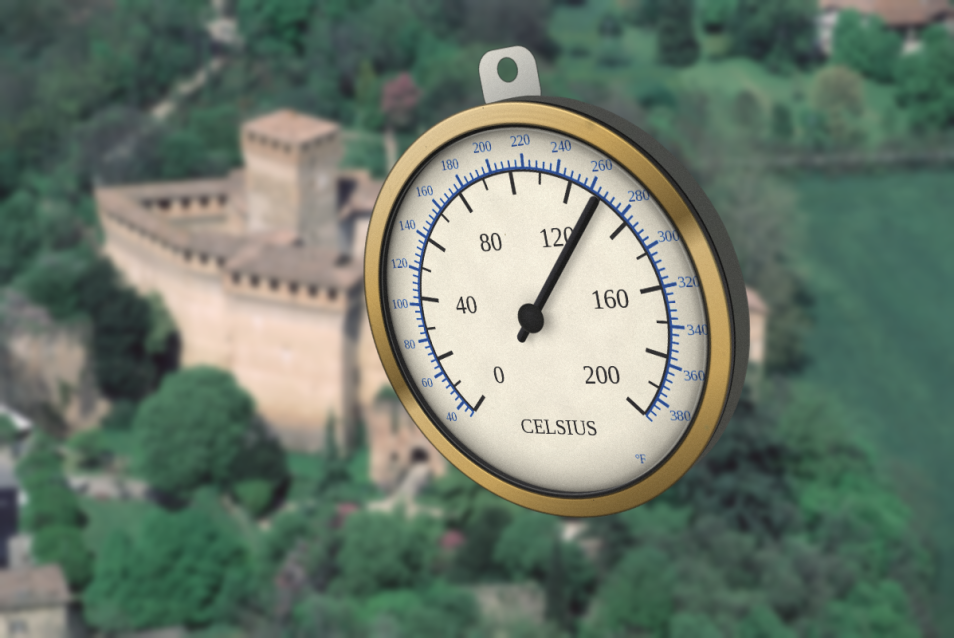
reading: 130°C
